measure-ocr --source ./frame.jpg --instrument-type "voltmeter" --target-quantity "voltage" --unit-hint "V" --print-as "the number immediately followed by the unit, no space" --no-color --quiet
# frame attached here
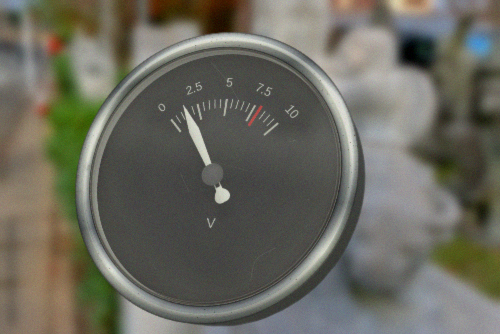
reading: 1.5V
